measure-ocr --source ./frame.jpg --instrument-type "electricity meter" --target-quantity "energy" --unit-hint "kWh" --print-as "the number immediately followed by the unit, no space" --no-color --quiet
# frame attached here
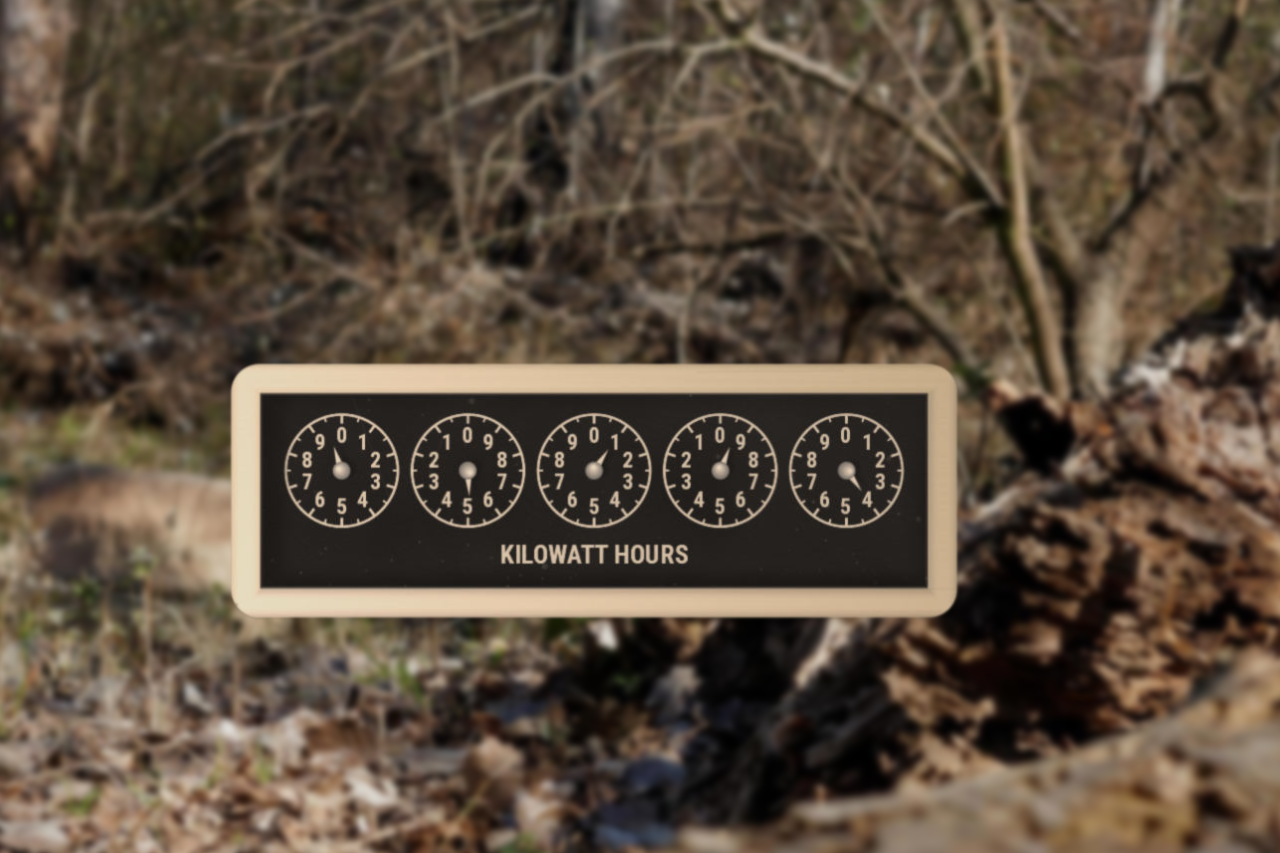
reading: 95094kWh
